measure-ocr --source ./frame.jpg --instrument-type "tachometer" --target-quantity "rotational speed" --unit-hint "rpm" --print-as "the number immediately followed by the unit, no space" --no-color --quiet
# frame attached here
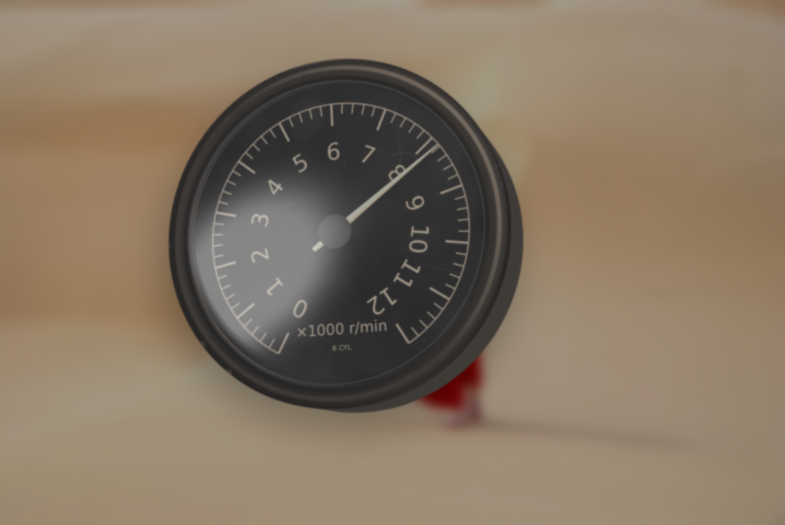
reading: 8200rpm
